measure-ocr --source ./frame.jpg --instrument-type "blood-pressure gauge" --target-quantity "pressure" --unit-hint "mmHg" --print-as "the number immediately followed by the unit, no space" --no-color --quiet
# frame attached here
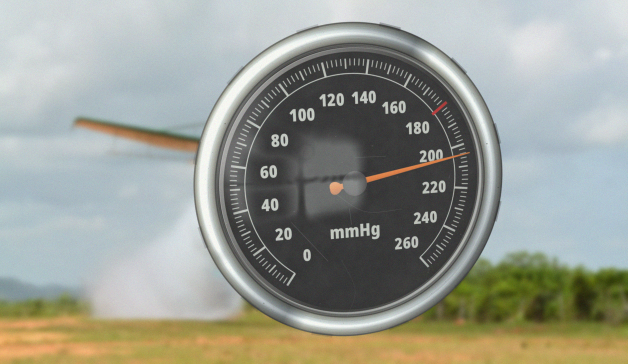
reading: 204mmHg
